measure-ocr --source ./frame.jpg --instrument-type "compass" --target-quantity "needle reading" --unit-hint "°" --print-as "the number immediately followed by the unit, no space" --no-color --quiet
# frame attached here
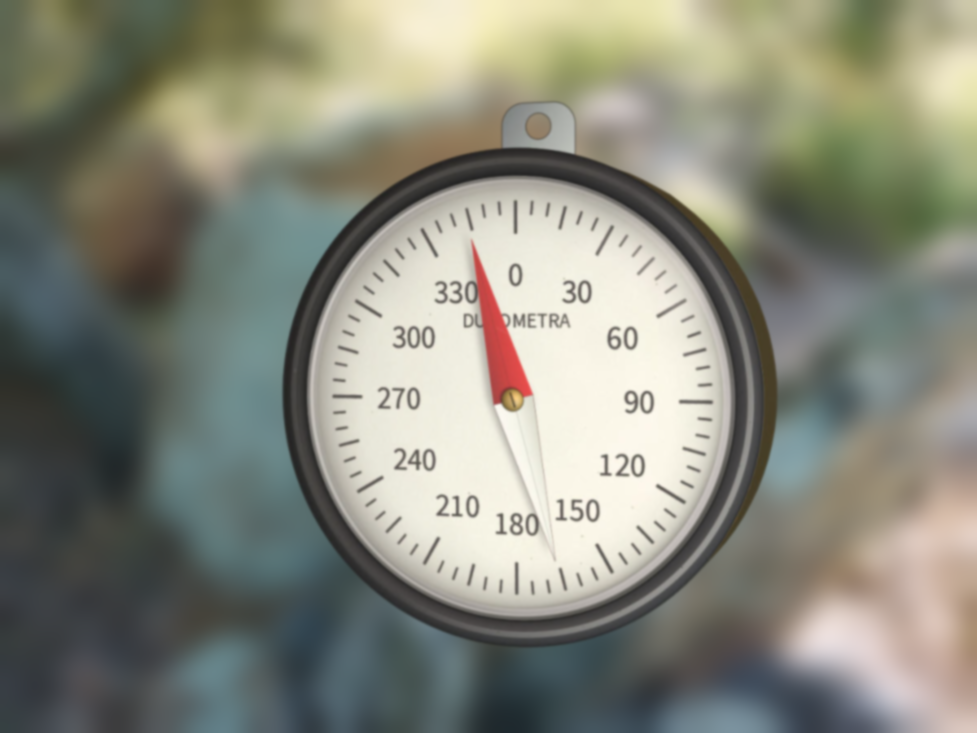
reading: 345°
